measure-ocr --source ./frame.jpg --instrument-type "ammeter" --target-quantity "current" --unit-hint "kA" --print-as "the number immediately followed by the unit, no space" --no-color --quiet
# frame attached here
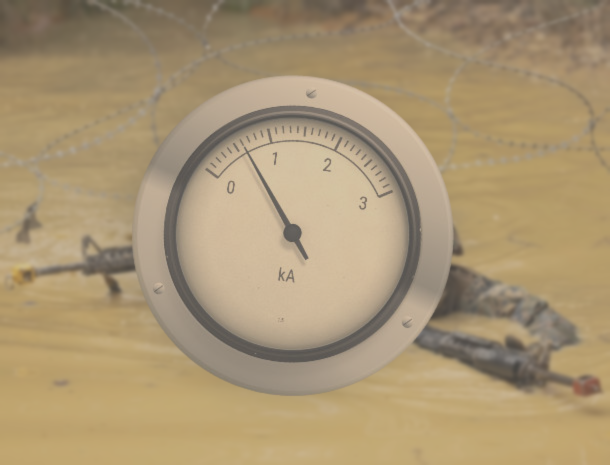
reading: 0.6kA
